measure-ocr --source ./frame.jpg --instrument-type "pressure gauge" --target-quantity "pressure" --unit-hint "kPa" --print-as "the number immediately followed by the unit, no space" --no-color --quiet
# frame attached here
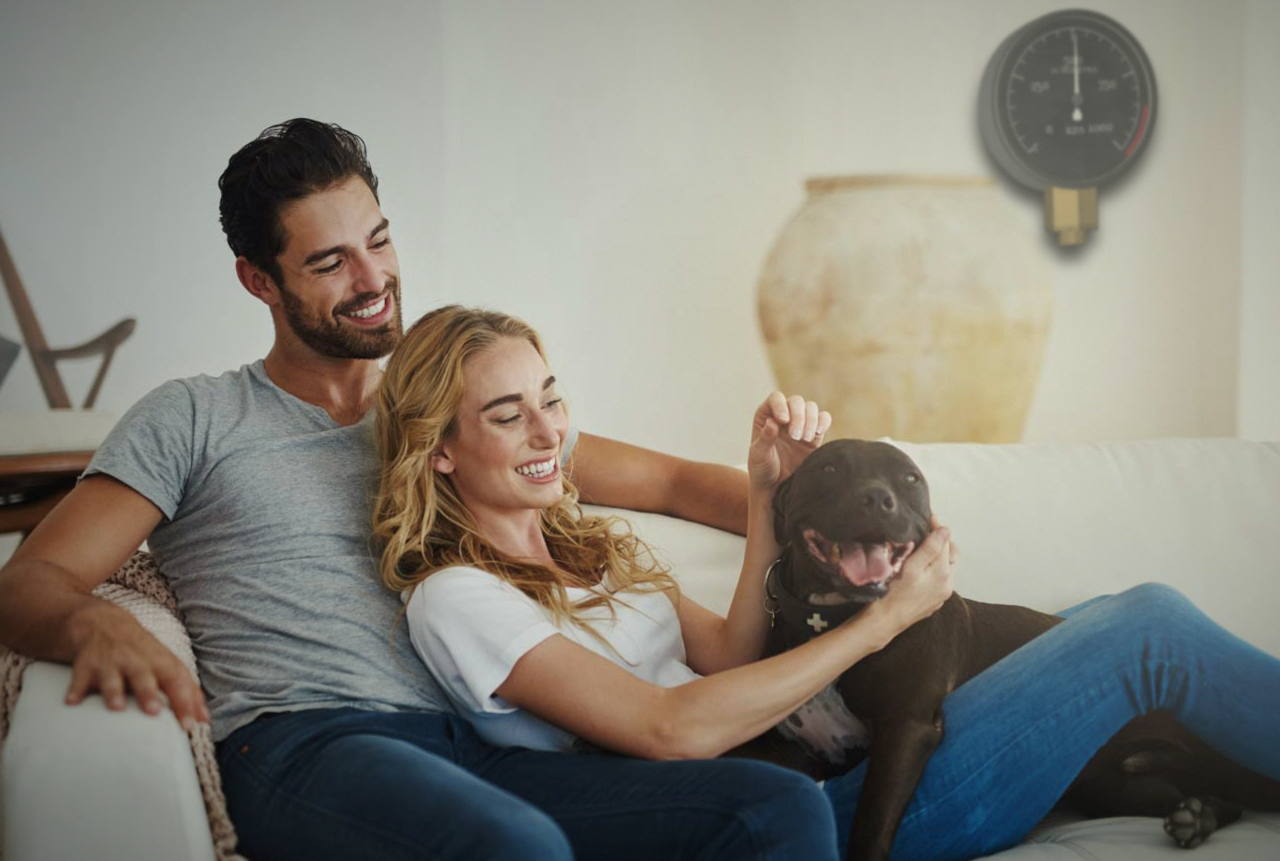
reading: 500kPa
